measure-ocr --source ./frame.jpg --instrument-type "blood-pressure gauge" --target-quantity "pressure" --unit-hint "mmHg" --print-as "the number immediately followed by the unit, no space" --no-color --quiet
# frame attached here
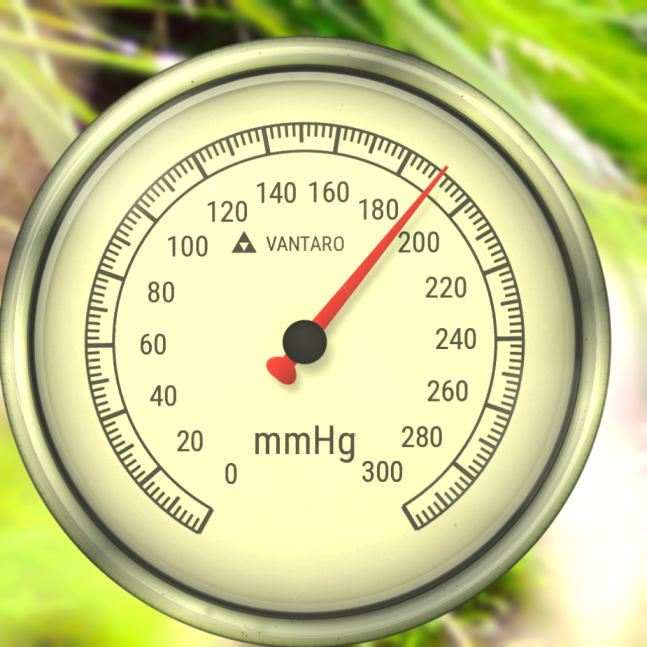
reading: 190mmHg
